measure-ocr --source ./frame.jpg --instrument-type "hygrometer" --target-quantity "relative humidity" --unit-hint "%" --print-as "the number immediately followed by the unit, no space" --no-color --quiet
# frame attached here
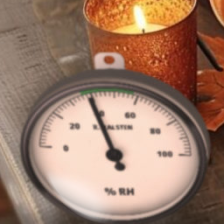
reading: 40%
